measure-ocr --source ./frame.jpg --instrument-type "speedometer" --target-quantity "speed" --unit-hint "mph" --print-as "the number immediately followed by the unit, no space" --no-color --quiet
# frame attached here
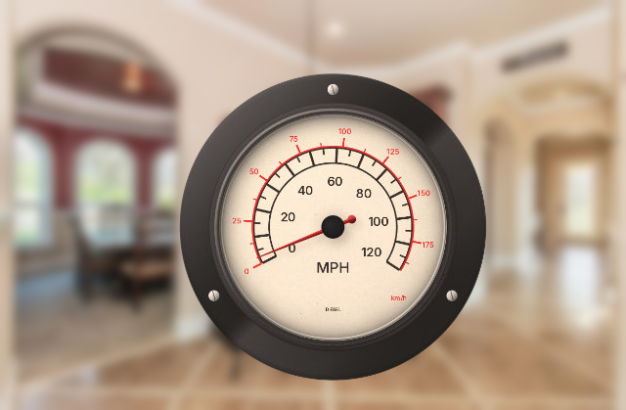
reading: 2.5mph
